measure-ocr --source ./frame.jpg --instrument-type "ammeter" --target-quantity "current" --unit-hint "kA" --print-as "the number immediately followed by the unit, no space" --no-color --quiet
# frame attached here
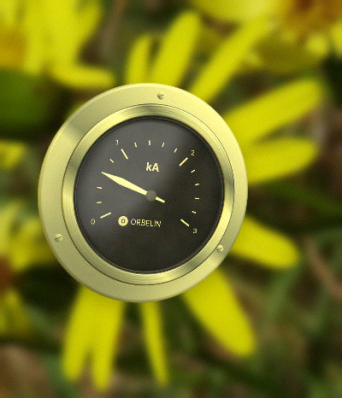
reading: 0.6kA
